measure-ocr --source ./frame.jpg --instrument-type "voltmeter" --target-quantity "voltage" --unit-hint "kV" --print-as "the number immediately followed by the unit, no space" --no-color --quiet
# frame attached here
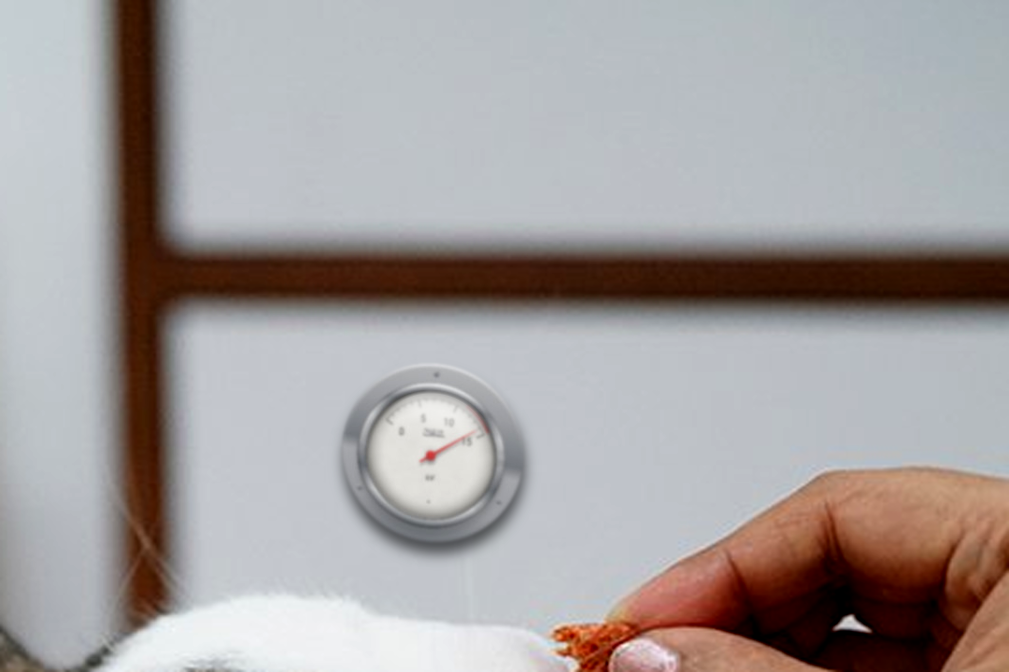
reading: 14kV
